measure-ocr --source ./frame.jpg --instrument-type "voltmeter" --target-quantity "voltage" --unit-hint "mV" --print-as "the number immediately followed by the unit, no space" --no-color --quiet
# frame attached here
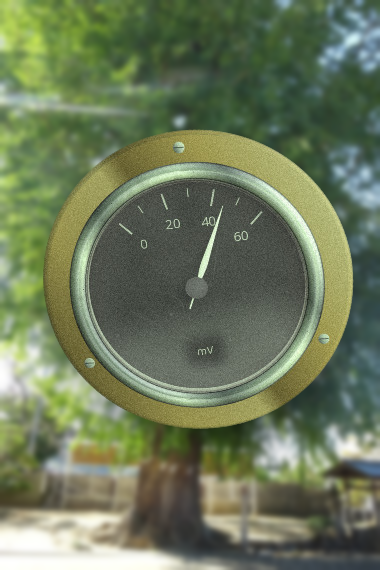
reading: 45mV
